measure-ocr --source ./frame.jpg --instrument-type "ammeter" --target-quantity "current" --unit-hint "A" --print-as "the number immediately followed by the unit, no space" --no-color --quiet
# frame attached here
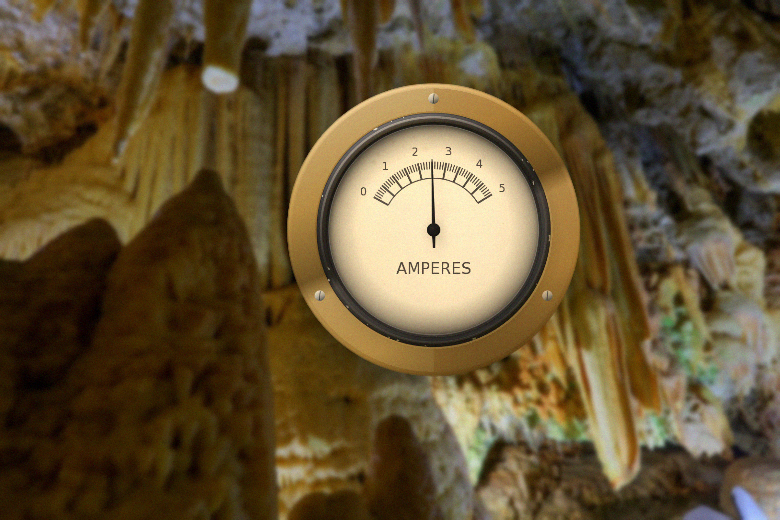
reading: 2.5A
